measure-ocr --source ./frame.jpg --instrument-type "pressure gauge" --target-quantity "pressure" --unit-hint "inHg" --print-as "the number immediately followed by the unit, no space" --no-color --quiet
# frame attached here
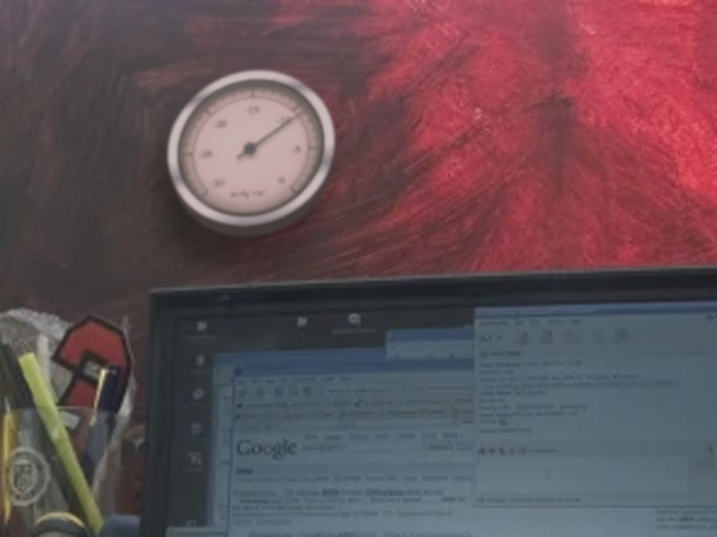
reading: -9inHg
